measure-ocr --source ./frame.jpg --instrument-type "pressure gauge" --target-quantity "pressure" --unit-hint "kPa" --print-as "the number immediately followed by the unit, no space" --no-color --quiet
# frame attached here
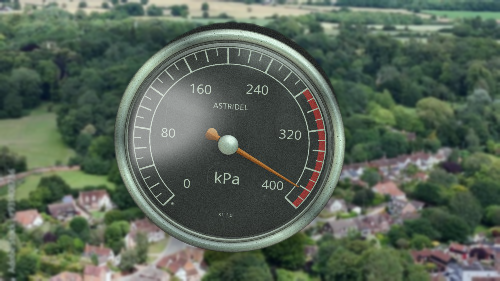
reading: 380kPa
